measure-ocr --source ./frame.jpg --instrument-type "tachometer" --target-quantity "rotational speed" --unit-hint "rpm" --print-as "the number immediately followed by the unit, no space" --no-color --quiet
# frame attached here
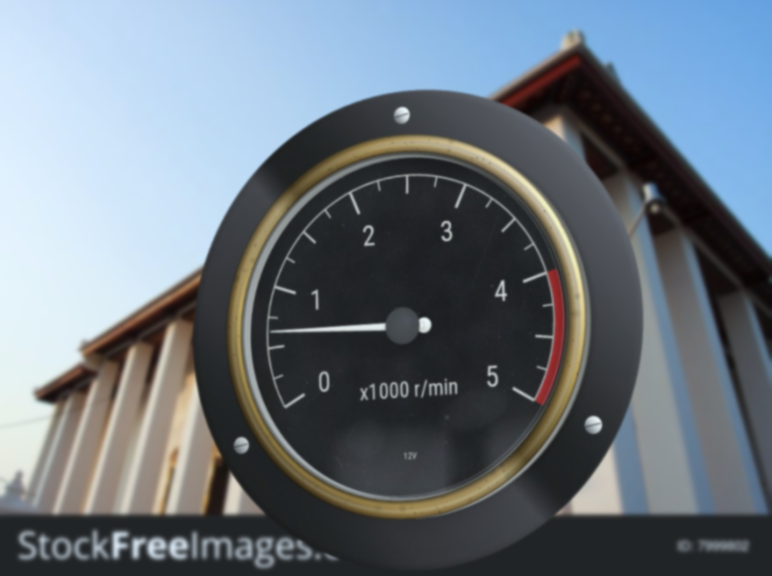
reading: 625rpm
